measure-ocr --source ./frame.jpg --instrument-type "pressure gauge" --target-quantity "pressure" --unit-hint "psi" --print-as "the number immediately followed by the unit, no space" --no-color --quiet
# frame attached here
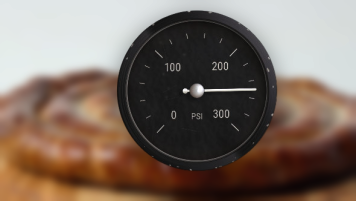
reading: 250psi
